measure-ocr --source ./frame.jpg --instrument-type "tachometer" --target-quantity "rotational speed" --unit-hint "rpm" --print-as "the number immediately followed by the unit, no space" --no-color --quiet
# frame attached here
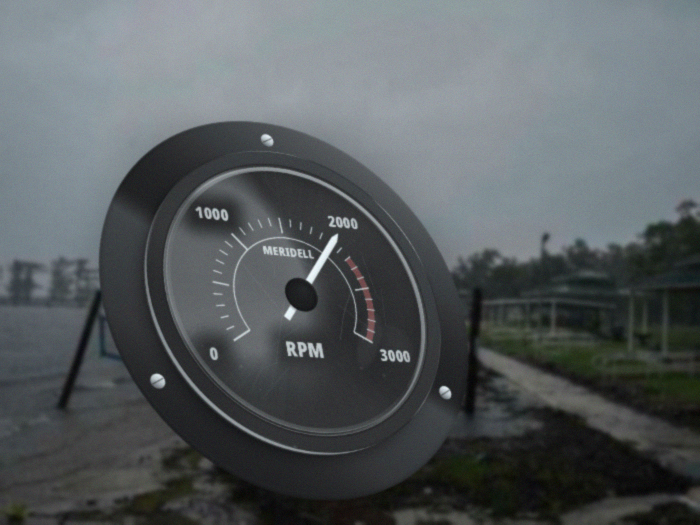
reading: 2000rpm
